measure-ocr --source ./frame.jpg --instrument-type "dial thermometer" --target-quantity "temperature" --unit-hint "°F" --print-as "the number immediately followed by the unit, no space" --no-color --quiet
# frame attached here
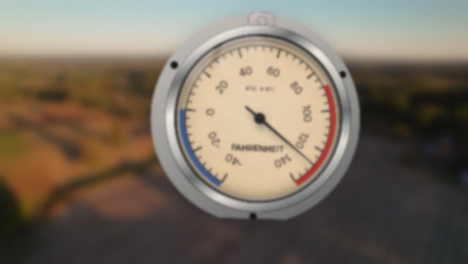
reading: 128°F
